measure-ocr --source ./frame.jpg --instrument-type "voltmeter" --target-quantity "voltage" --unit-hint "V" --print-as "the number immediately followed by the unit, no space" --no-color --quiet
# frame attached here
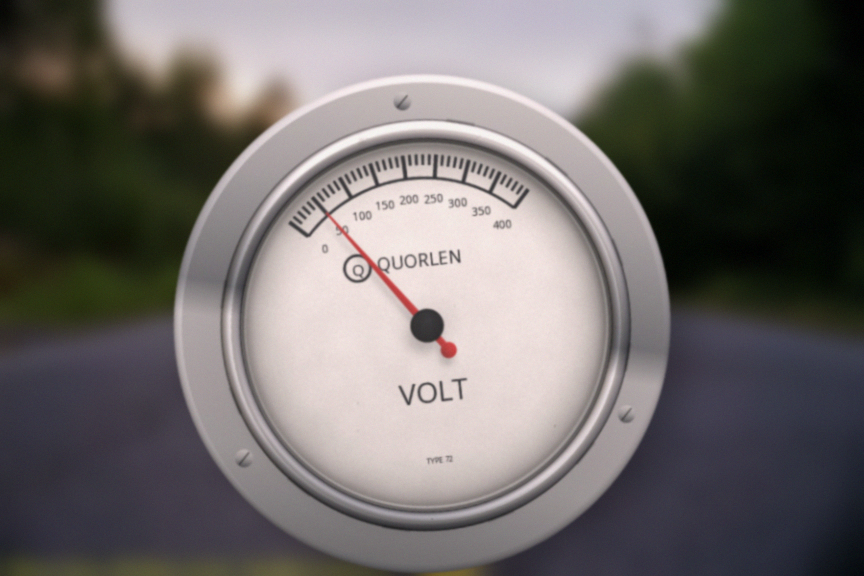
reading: 50V
